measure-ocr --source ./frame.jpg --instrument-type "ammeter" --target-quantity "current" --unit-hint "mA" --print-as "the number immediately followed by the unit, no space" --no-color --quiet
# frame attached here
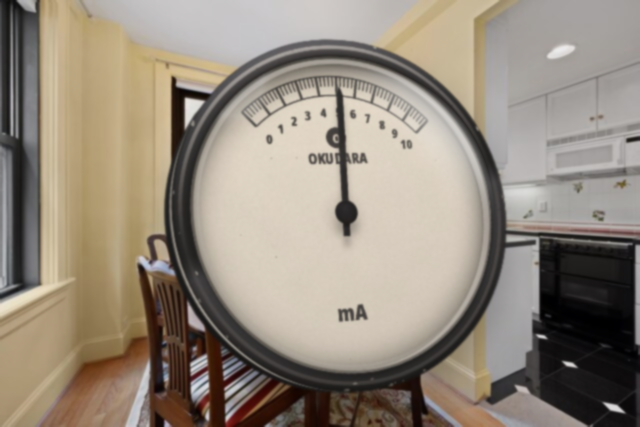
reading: 5mA
